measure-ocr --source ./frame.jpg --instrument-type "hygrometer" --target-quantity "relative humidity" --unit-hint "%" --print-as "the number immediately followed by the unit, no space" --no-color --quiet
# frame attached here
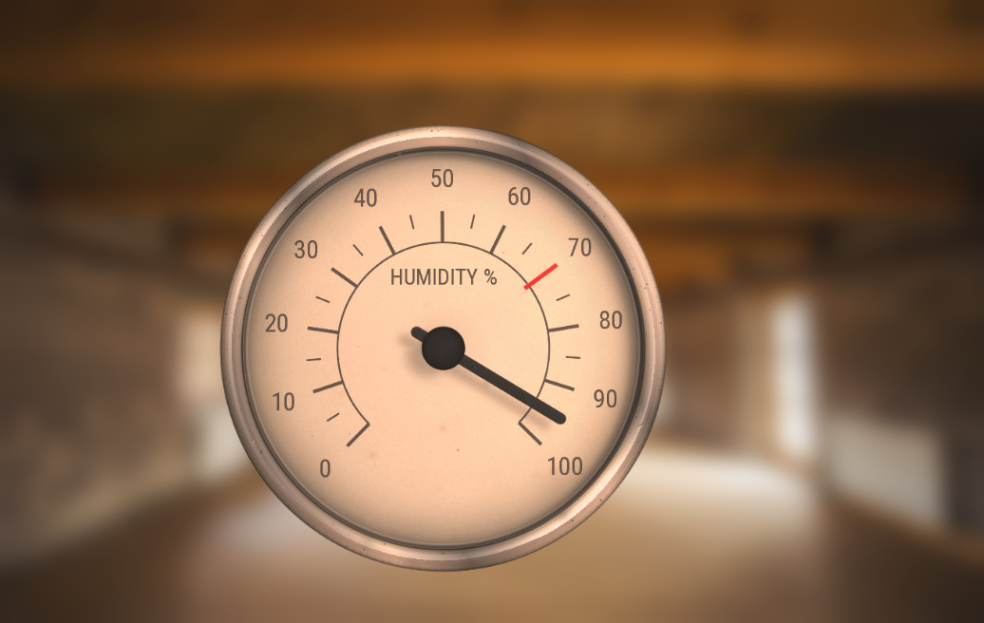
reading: 95%
